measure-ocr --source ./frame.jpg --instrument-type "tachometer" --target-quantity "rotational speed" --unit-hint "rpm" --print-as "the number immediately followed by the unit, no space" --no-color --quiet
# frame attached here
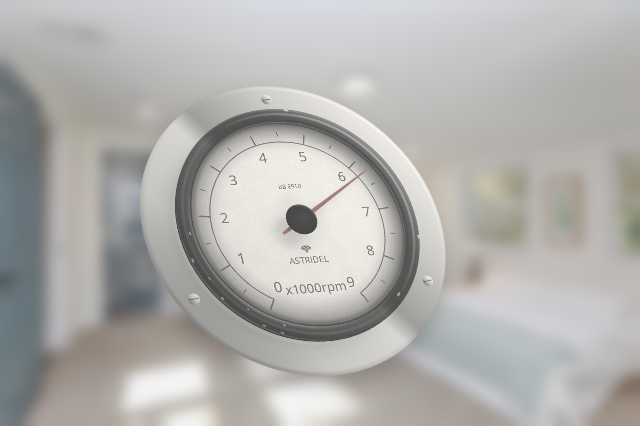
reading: 6250rpm
